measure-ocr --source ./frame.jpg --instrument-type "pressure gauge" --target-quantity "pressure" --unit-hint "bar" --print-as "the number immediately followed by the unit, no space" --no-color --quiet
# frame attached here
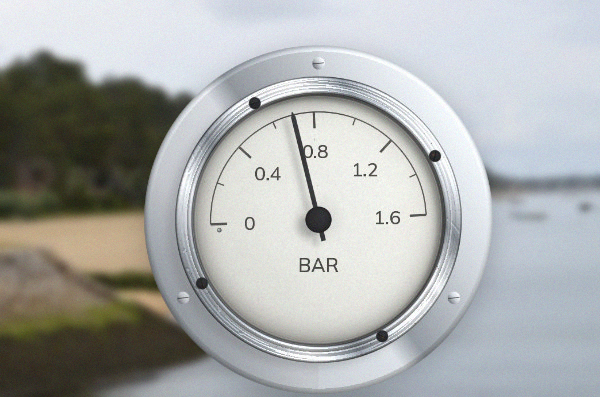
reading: 0.7bar
